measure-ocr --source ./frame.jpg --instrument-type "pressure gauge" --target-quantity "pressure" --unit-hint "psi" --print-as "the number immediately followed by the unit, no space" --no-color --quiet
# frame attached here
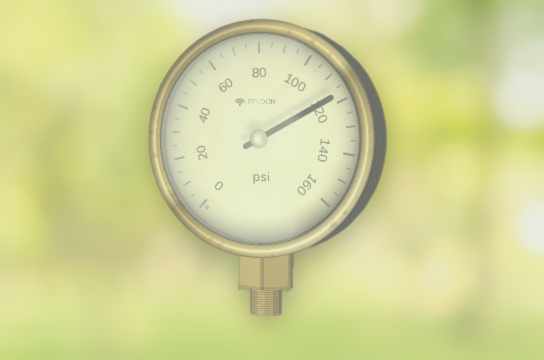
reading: 117.5psi
